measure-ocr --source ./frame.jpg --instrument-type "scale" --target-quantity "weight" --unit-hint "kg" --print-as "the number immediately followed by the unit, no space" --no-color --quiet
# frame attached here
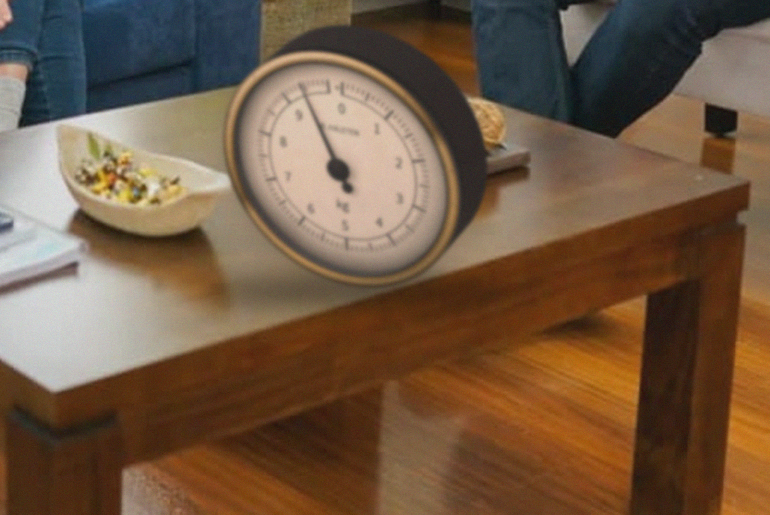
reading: 9.5kg
